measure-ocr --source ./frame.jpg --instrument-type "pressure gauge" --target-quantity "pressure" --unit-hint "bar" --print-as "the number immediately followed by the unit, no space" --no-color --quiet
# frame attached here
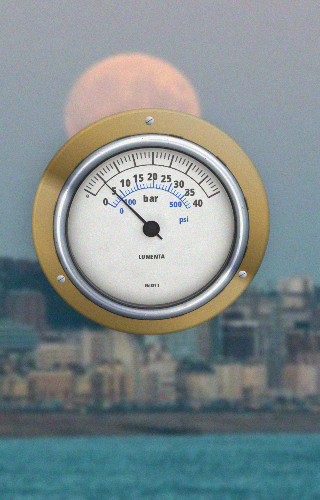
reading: 5bar
